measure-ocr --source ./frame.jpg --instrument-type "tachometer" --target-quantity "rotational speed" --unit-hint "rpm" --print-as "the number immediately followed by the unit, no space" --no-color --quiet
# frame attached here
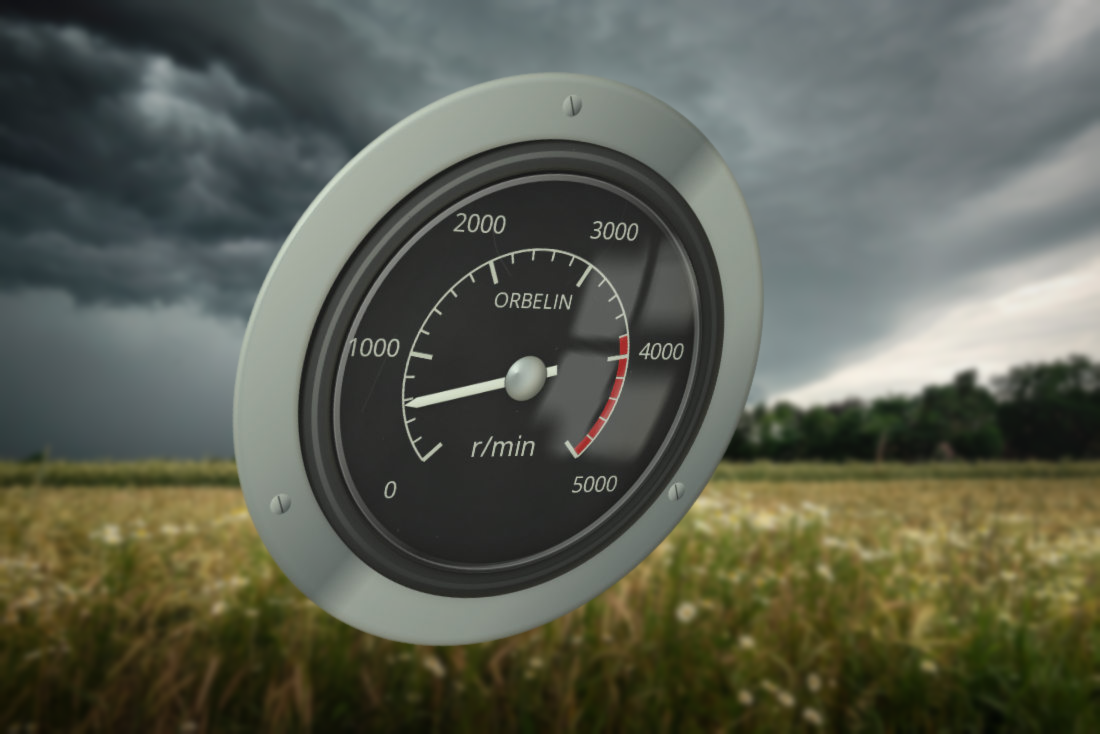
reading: 600rpm
